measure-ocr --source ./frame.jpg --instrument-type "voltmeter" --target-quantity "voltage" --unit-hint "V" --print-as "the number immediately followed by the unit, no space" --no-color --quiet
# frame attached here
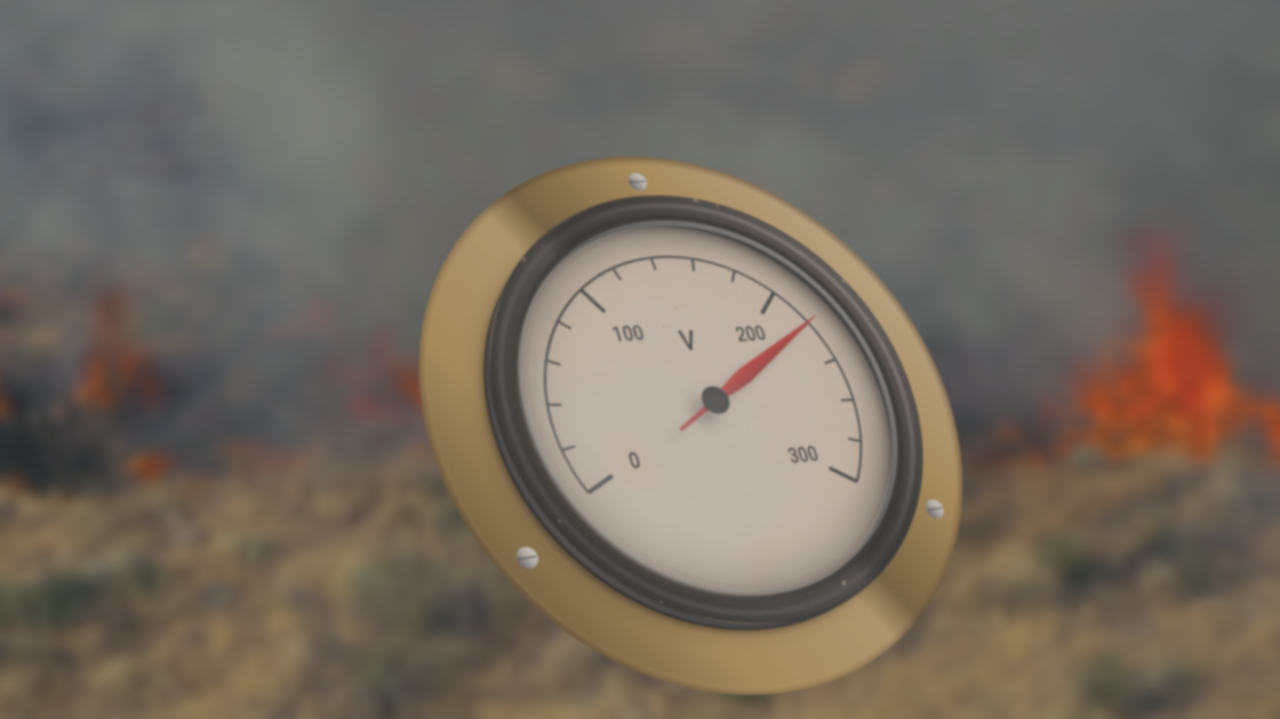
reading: 220V
